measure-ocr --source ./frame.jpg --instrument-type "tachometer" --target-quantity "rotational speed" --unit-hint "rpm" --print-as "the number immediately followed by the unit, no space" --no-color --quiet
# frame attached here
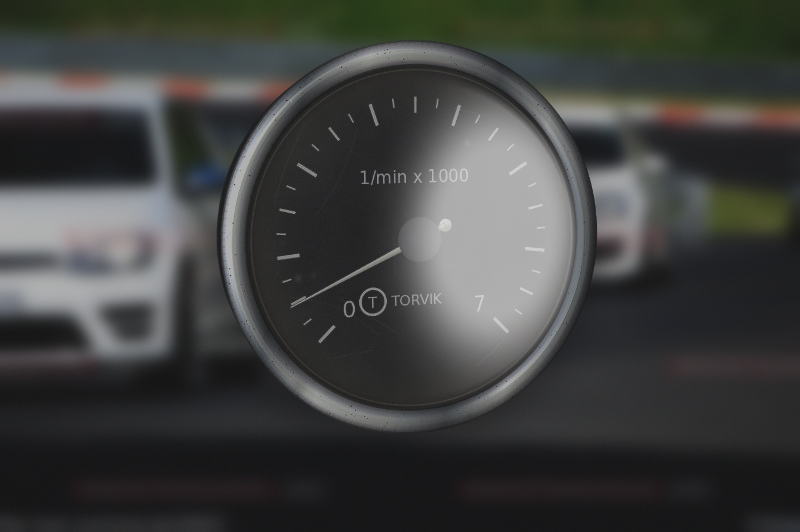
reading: 500rpm
